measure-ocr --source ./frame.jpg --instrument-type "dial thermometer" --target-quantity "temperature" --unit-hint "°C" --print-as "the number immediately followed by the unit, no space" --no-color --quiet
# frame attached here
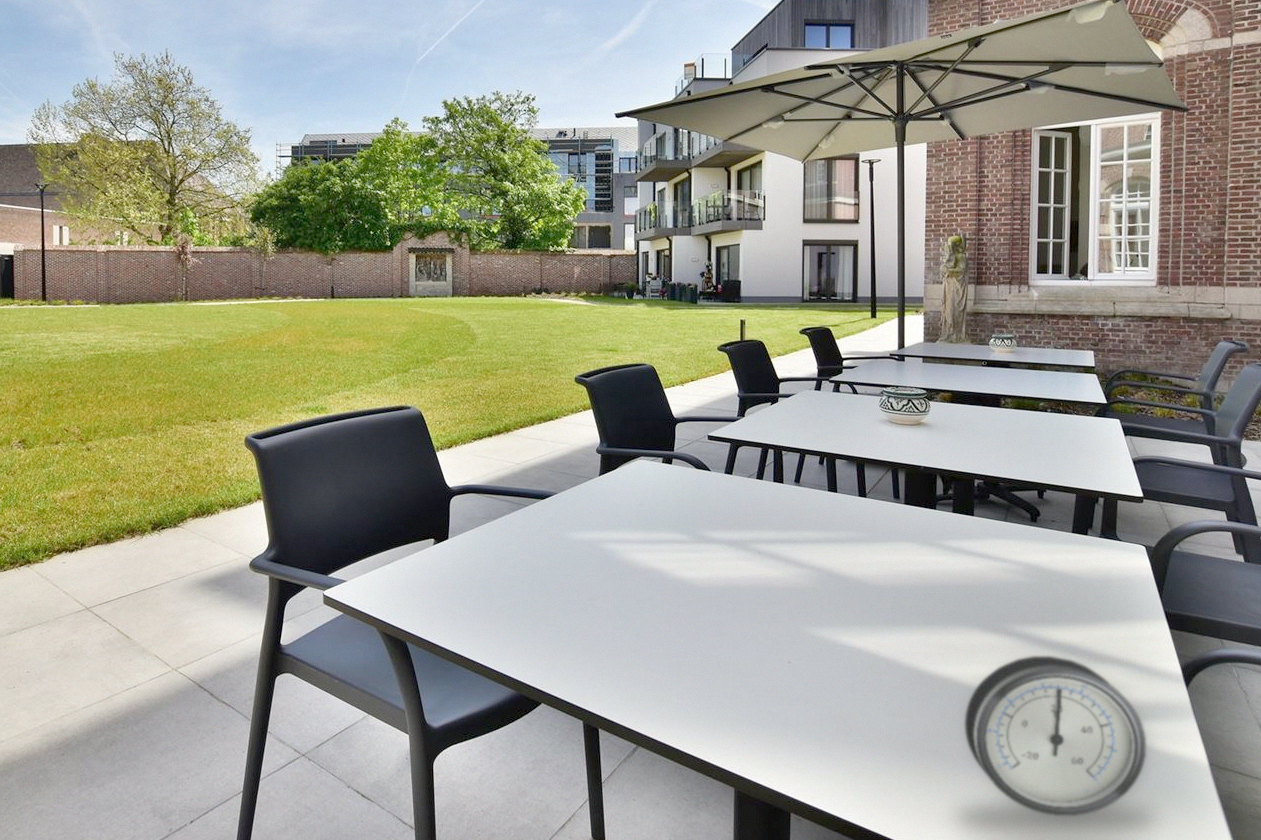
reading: 20°C
